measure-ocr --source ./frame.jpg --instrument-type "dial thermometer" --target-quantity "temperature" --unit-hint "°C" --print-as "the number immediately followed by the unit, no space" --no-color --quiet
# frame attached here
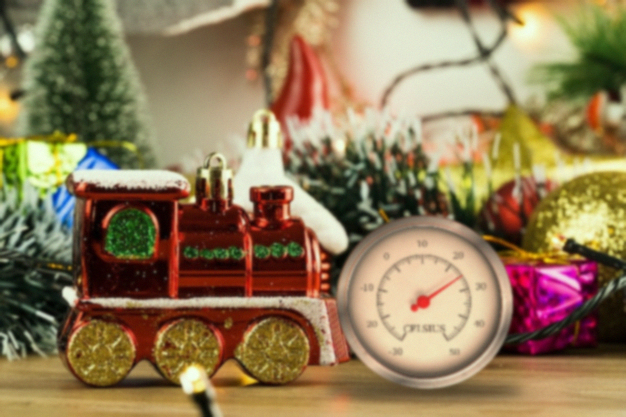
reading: 25°C
